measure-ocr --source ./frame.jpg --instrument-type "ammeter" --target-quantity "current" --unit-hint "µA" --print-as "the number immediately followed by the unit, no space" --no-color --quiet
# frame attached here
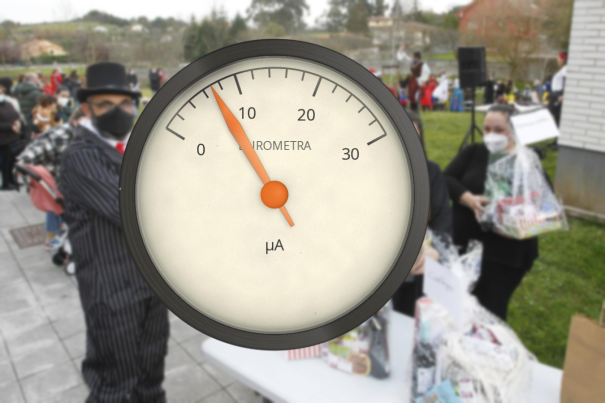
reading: 7µA
